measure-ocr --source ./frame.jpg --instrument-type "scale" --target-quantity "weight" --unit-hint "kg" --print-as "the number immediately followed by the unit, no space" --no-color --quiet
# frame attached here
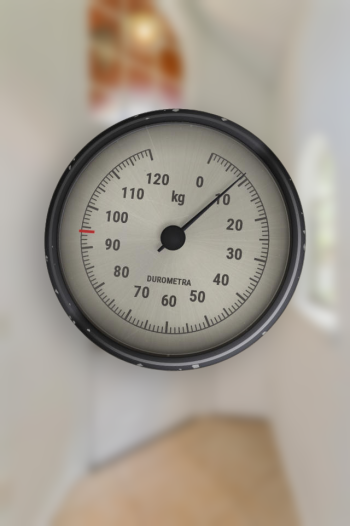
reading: 9kg
